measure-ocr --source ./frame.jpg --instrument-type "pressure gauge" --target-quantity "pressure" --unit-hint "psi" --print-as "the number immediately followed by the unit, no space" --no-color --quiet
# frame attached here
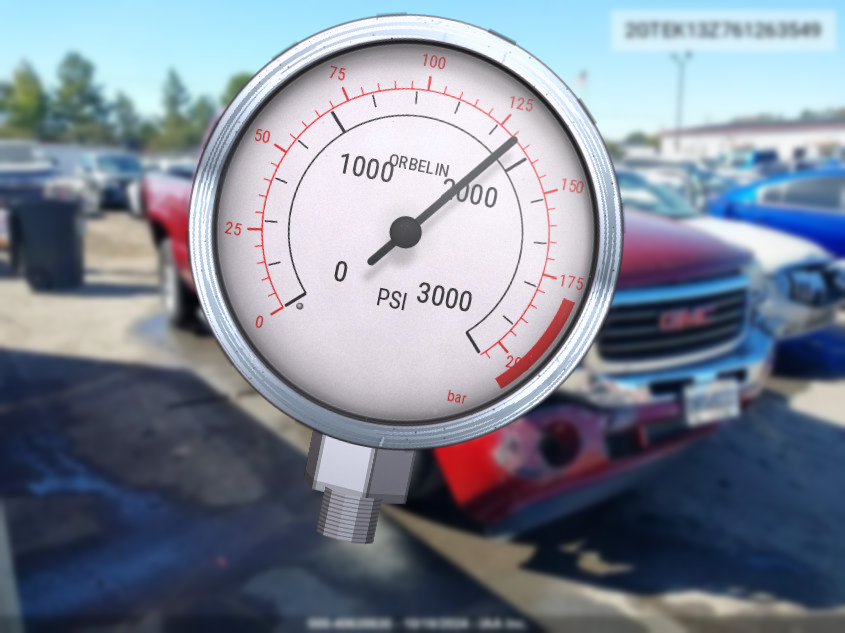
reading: 1900psi
